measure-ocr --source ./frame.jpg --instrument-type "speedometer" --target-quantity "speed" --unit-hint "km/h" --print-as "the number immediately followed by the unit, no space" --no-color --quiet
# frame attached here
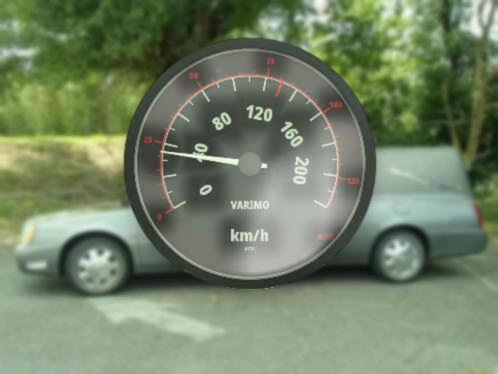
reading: 35km/h
